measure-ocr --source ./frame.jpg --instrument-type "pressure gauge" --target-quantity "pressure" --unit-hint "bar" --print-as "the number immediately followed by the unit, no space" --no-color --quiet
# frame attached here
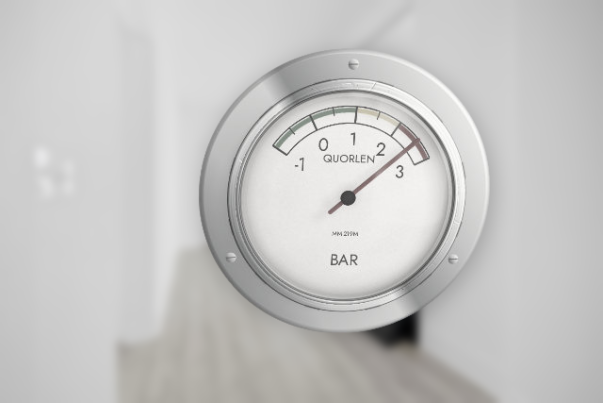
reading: 2.5bar
